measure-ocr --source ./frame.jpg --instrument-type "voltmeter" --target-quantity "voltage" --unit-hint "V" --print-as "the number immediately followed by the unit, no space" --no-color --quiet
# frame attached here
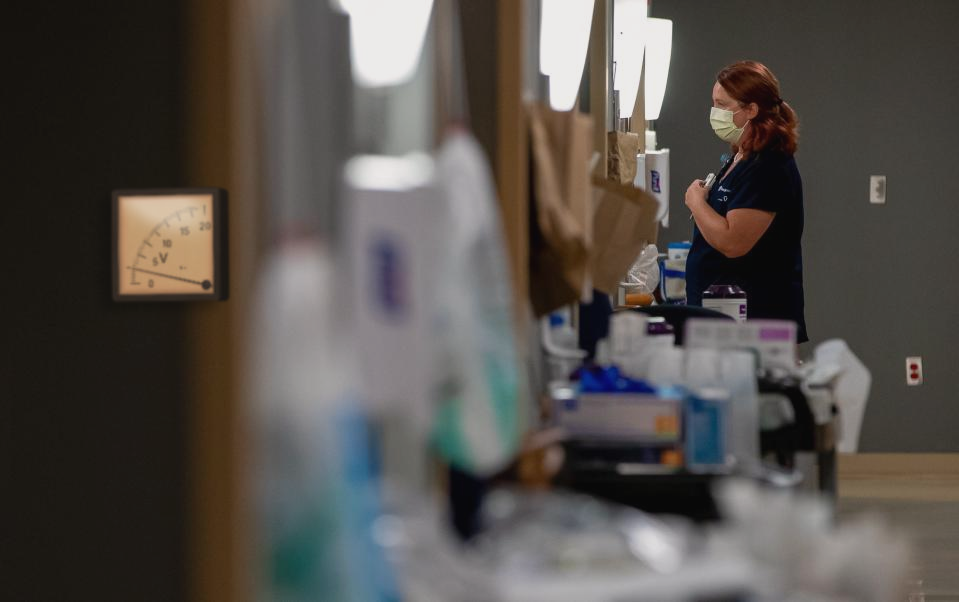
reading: 2.5V
